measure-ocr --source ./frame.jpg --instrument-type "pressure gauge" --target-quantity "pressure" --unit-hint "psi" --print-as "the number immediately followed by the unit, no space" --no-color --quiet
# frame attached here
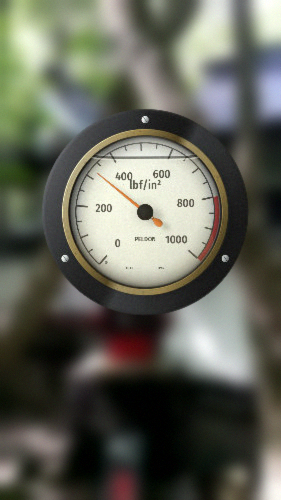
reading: 325psi
